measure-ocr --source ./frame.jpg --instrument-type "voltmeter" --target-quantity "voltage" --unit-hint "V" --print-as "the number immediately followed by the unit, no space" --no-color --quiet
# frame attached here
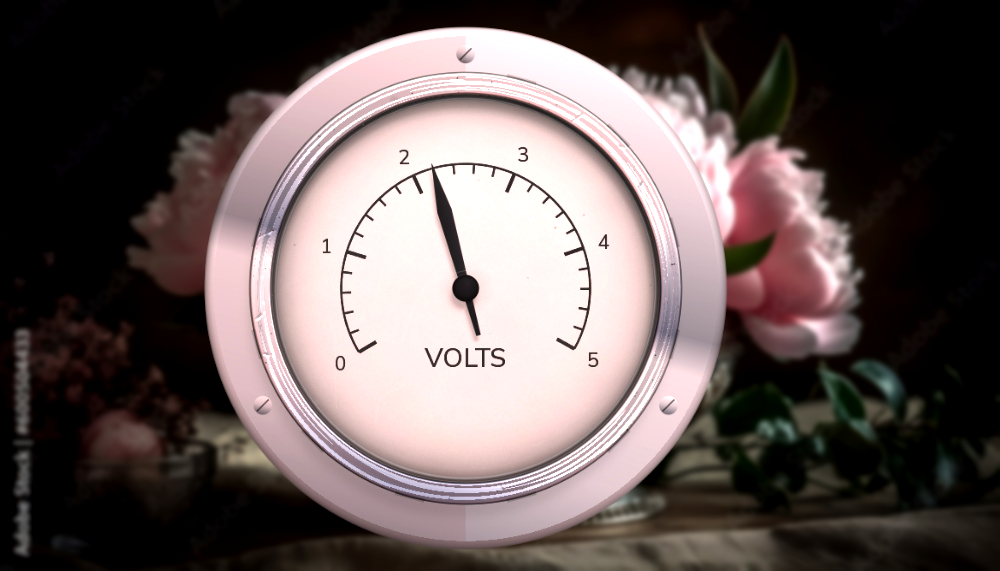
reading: 2.2V
